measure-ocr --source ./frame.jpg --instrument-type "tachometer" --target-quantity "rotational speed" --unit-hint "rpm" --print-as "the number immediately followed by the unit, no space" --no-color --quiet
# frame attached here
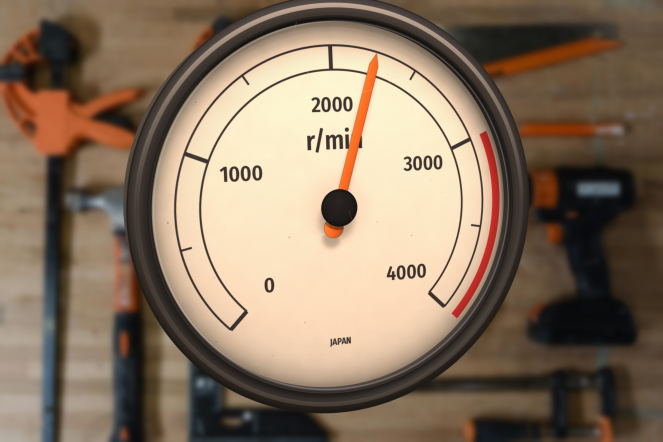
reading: 2250rpm
